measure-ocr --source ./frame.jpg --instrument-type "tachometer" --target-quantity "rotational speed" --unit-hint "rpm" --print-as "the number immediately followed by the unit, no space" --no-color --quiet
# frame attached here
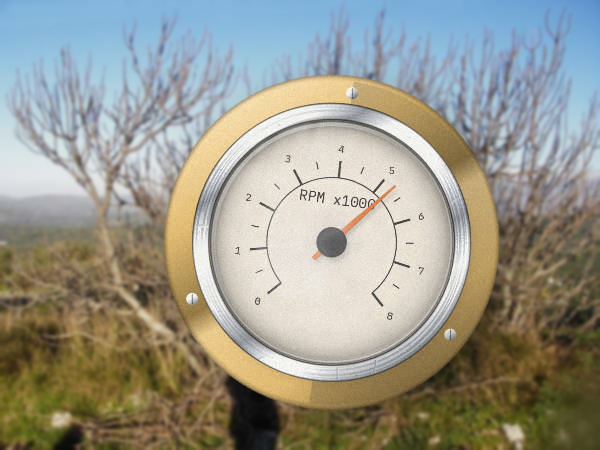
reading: 5250rpm
